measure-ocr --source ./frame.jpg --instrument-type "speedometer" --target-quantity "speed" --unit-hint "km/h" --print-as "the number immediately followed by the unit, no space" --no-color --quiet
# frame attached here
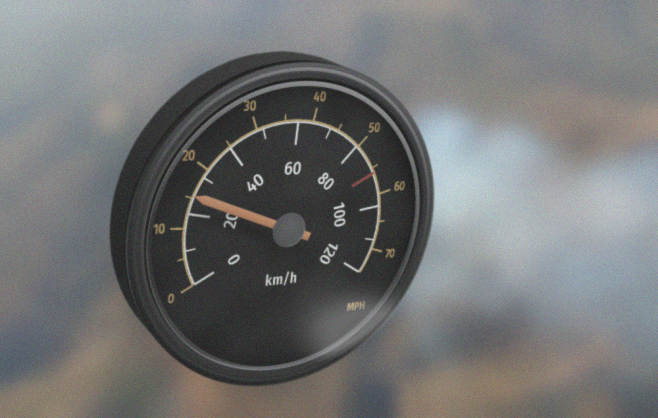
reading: 25km/h
